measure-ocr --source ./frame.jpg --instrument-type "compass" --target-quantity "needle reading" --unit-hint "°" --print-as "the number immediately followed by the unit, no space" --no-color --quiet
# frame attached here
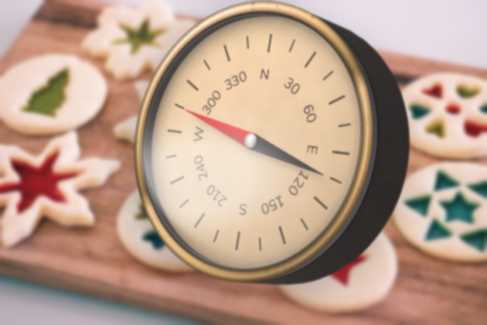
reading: 285°
